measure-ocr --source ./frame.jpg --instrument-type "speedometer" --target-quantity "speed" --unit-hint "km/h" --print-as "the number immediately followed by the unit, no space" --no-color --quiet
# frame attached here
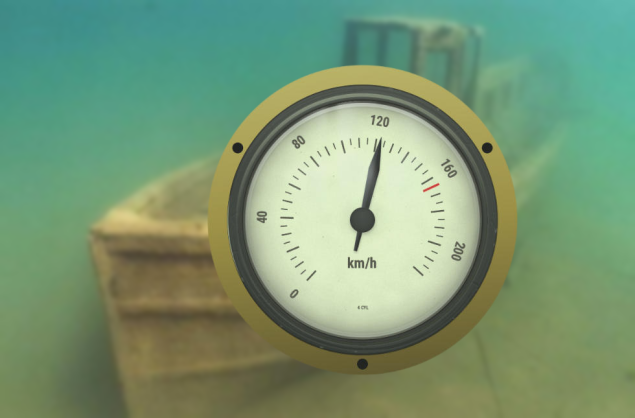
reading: 122.5km/h
